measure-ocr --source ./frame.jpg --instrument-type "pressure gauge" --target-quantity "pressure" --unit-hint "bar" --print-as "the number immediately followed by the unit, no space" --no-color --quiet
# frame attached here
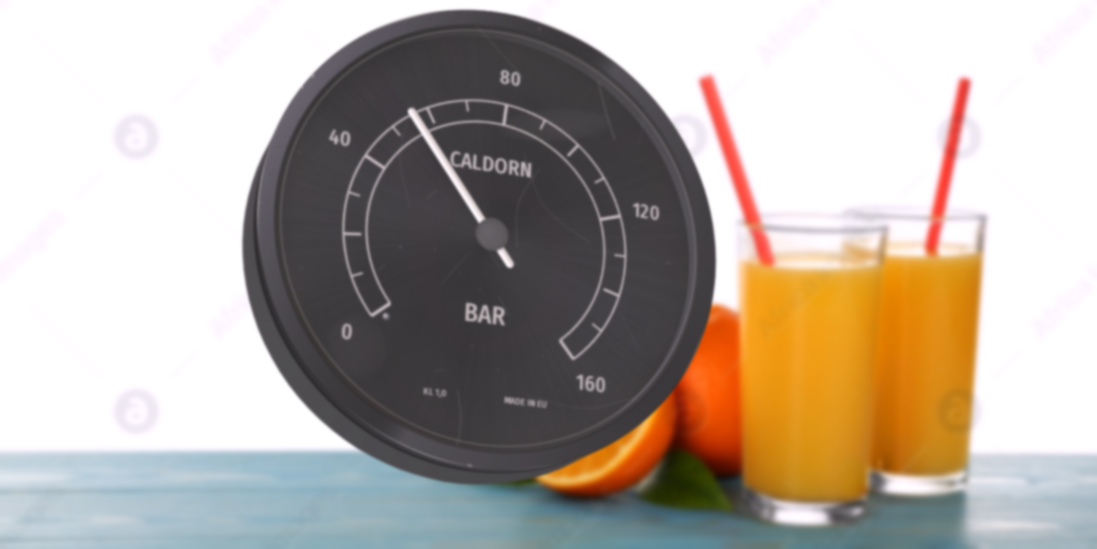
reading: 55bar
